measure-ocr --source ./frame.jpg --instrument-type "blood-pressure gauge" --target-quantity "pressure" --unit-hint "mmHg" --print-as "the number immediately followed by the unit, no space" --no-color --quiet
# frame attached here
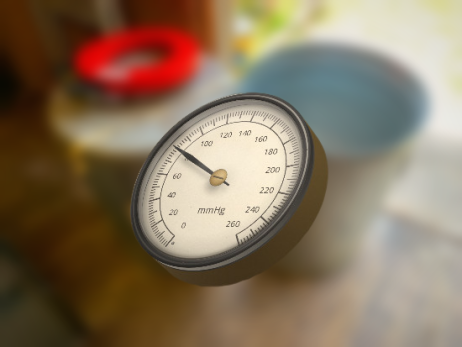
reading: 80mmHg
